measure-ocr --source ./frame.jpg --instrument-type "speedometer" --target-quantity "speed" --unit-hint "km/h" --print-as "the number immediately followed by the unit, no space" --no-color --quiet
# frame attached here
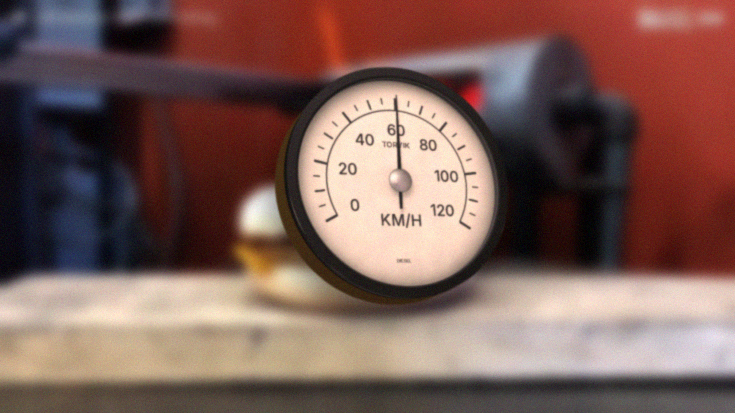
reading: 60km/h
